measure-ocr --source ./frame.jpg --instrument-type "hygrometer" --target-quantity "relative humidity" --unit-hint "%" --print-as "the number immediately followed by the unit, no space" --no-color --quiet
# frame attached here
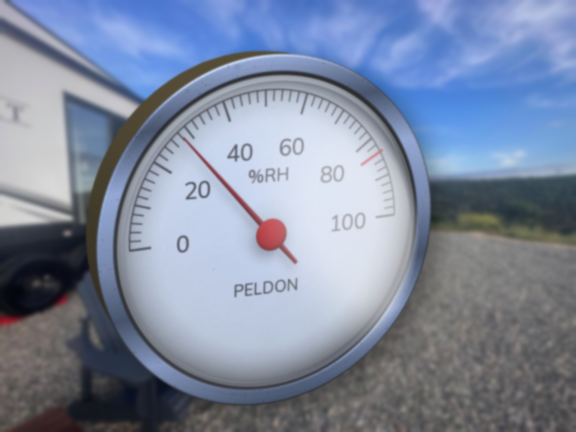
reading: 28%
